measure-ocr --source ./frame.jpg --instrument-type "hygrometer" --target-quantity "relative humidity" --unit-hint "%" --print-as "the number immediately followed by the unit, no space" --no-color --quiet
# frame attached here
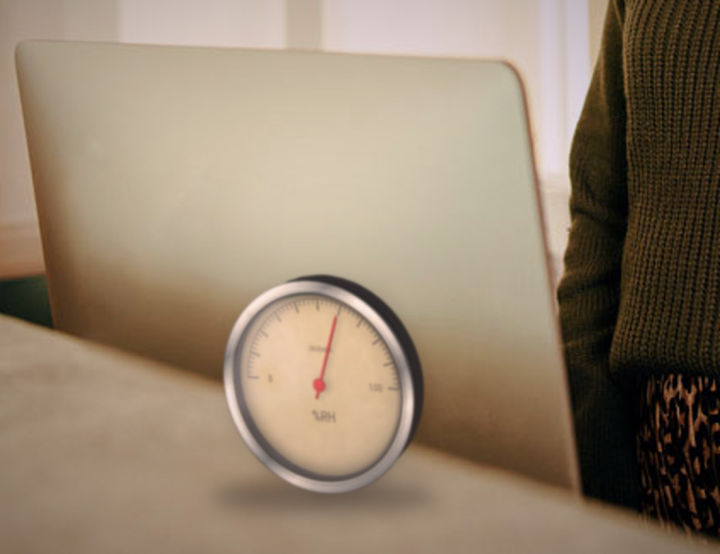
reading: 60%
